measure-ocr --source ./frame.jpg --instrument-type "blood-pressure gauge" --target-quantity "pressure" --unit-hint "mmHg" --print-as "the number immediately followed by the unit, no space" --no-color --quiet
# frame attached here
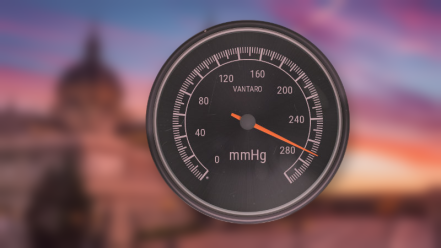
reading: 270mmHg
